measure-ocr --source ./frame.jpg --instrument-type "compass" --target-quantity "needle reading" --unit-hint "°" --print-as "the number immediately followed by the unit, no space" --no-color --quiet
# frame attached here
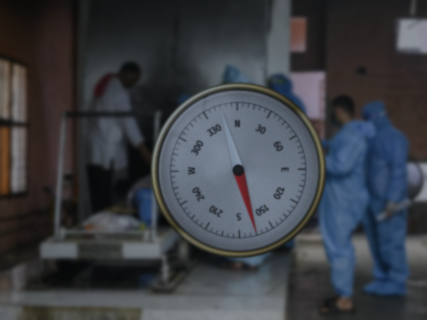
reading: 165°
